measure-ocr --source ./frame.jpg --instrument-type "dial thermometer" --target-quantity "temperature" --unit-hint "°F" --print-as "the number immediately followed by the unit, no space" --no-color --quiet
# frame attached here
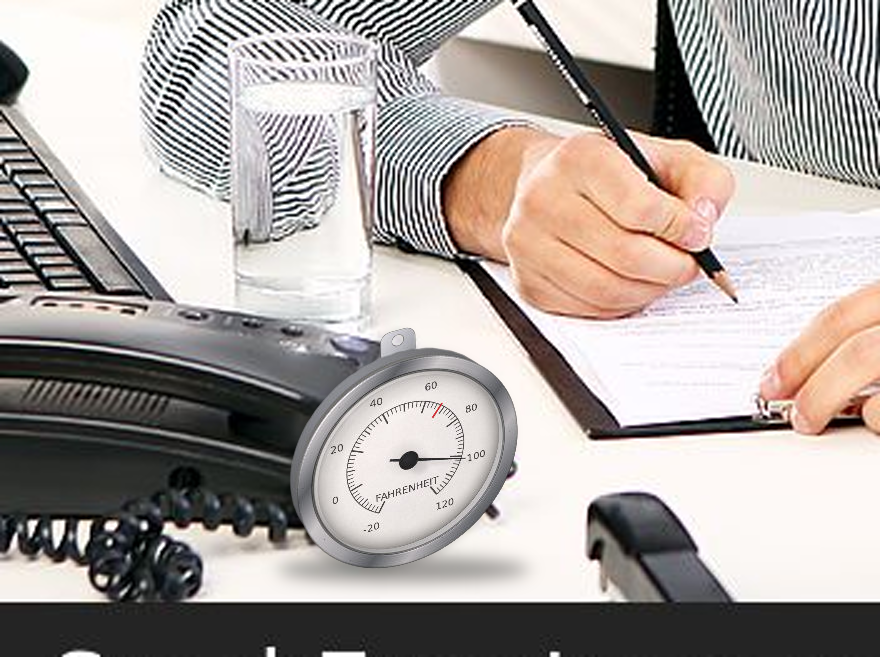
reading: 100°F
